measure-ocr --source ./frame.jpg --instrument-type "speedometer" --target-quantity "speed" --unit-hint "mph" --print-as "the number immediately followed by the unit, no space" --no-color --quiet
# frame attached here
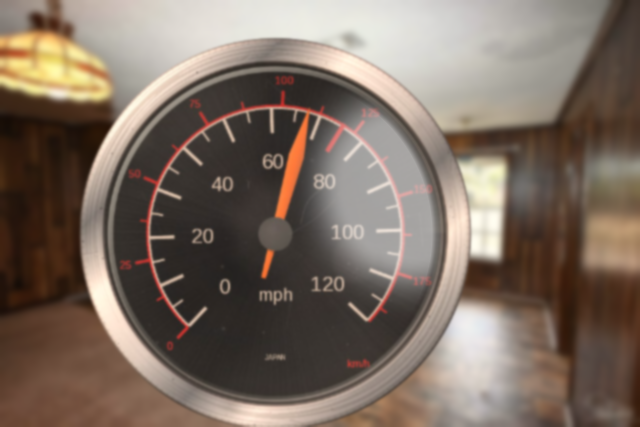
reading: 67.5mph
